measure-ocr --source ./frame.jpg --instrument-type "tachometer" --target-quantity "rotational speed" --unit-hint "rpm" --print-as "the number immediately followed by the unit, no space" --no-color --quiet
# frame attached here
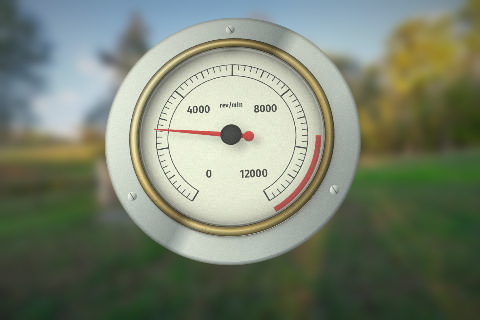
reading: 2600rpm
